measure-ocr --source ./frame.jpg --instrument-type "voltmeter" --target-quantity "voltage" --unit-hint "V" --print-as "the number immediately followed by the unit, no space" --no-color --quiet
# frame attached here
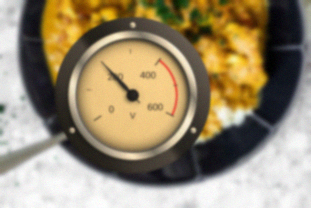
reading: 200V
